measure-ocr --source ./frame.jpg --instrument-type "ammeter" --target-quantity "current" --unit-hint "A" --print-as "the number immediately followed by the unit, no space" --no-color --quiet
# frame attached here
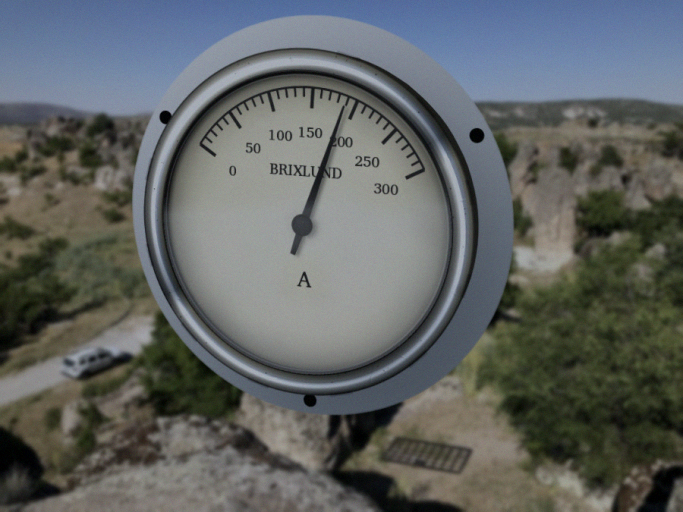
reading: 190A
